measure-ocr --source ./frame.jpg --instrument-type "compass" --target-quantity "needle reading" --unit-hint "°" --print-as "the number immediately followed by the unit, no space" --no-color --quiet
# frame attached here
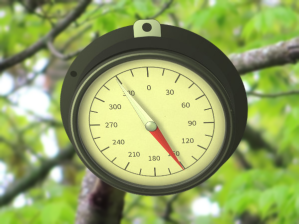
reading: 150°
